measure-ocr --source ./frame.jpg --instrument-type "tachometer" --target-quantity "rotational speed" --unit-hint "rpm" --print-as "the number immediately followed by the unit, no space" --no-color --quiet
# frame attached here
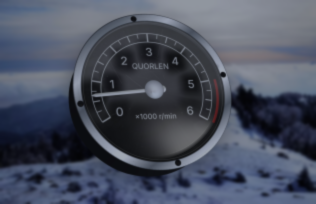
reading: 625rpm
